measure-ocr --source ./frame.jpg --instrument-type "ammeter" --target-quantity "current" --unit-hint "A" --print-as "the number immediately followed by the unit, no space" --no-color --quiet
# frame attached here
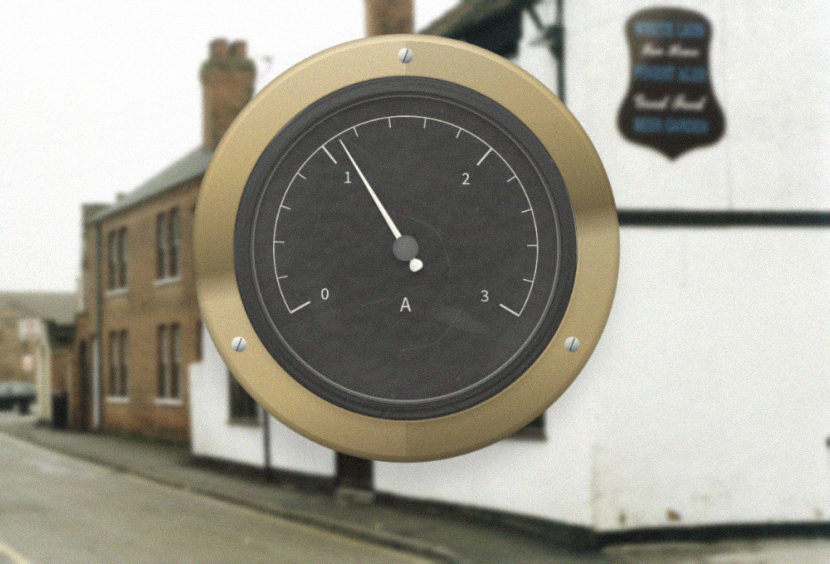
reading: 1.1A
